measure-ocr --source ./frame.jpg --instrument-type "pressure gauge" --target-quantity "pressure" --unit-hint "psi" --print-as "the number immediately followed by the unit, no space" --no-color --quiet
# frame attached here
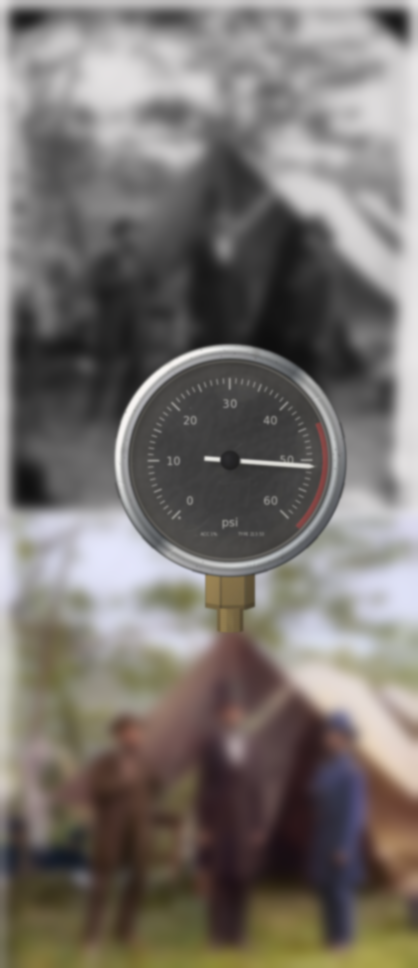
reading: 51psi
